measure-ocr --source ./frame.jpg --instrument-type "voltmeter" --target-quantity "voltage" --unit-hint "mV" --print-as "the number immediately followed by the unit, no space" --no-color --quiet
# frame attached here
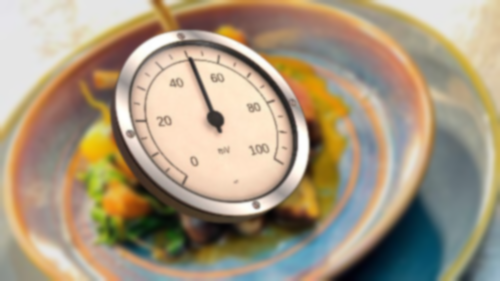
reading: 50mV
